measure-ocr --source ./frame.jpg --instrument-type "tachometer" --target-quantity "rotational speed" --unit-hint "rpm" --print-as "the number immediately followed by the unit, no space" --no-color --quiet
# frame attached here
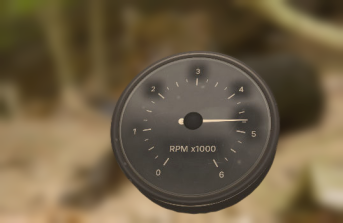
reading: 4750rpm
